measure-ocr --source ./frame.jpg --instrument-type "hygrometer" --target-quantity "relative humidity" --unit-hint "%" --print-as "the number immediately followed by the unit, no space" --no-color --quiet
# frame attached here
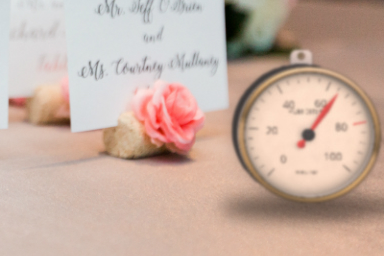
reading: 64%
